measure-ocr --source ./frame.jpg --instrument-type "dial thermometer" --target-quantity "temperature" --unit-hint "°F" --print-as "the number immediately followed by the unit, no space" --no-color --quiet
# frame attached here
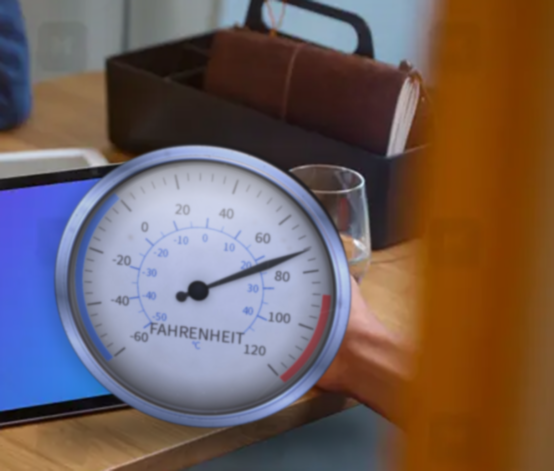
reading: 72°F
